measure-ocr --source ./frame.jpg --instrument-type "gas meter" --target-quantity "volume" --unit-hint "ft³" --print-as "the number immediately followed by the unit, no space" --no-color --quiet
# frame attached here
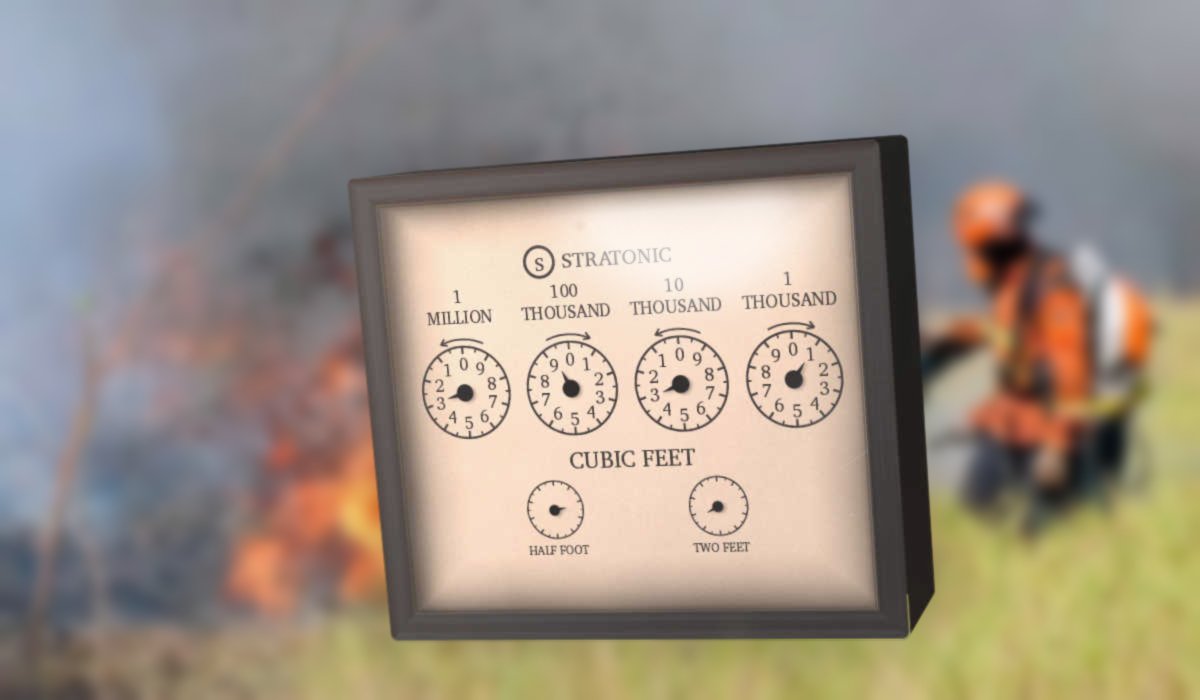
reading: 293100ft³
